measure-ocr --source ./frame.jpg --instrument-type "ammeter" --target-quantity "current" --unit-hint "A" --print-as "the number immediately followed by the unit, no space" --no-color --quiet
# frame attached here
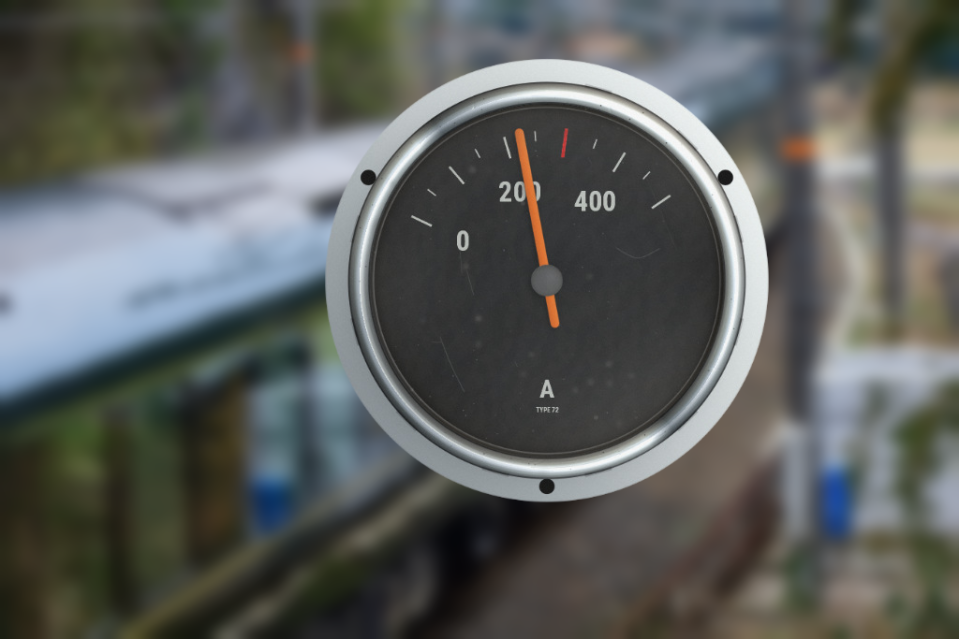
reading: 225A
